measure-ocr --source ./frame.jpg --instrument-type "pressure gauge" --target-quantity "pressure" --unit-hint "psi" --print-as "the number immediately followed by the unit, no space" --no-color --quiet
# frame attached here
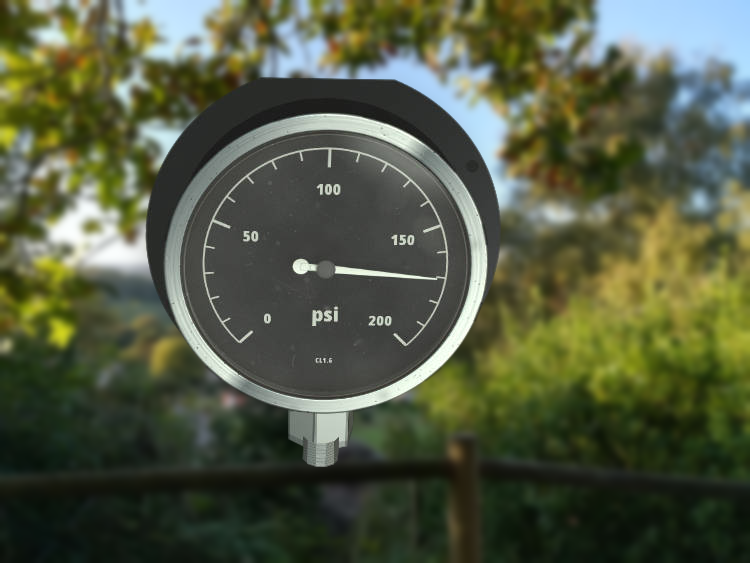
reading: 170psi
